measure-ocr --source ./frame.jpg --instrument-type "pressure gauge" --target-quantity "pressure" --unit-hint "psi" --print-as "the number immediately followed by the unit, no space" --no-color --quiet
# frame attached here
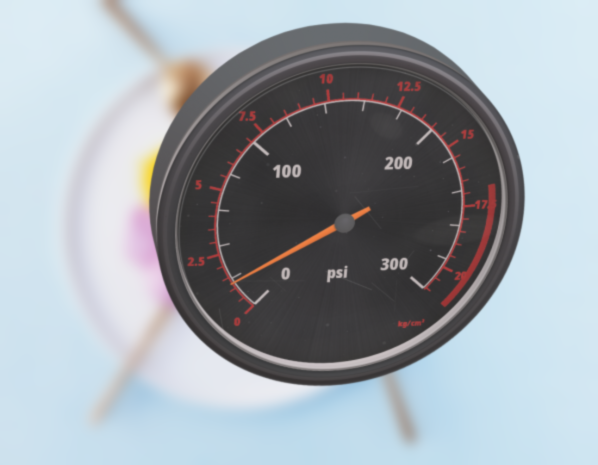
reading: 20psi
